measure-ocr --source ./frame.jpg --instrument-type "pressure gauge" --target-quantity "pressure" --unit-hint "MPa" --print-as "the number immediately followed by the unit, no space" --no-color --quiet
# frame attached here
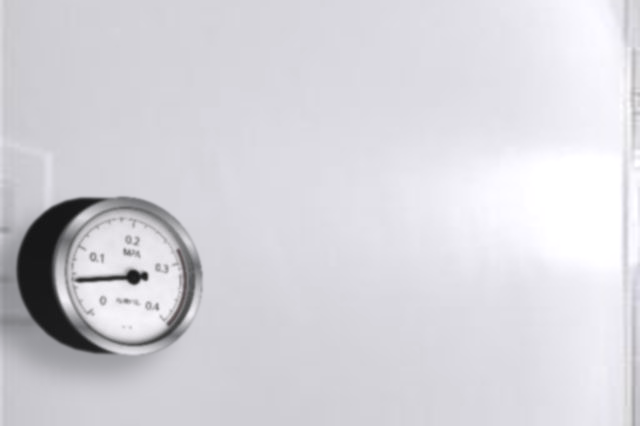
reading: 0.05MPa
